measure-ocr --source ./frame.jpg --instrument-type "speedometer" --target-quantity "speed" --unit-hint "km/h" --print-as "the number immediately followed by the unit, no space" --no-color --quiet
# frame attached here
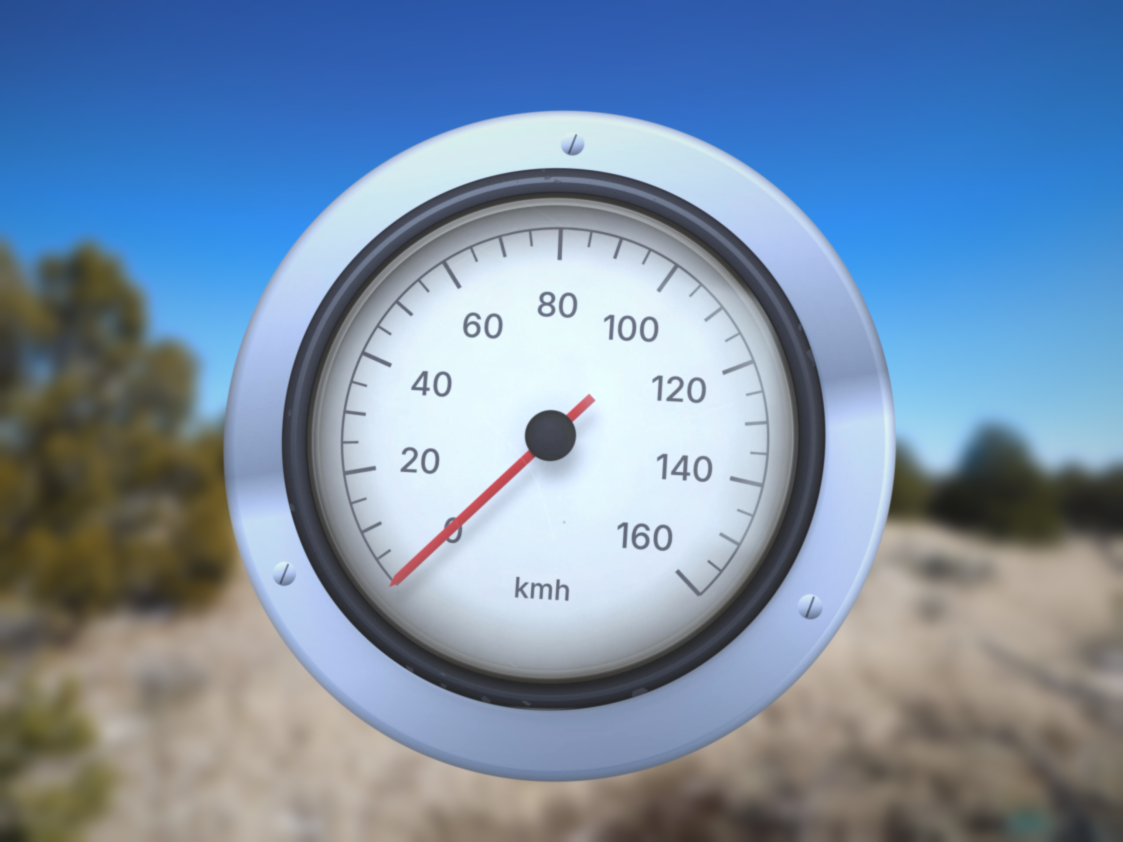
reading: 0km/h
